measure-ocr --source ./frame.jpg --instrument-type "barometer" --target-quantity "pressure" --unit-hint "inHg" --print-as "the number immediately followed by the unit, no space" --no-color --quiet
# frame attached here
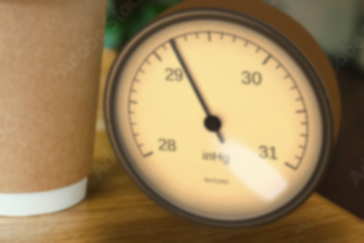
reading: 29.2inHg
